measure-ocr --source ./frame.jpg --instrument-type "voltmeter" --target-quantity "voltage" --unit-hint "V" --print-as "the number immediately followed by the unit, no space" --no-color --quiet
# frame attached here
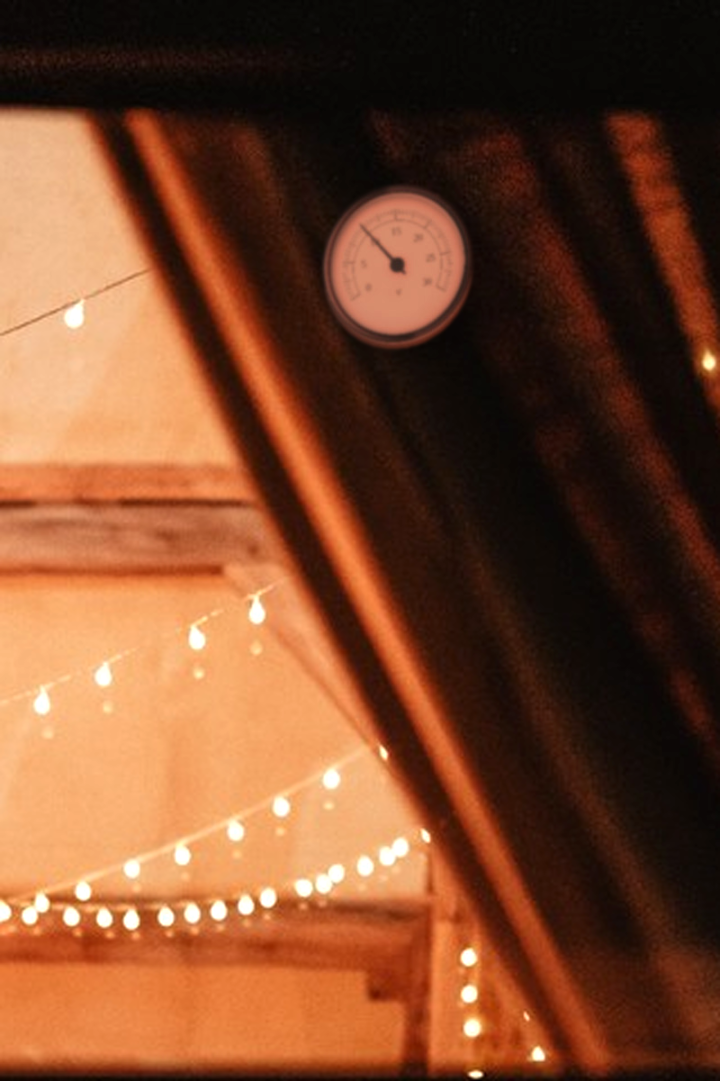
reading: 10V
